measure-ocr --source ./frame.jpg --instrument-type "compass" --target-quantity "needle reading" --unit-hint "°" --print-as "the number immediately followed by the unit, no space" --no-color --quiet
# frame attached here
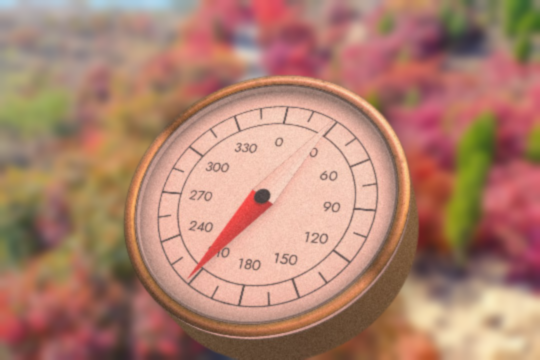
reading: 210°
